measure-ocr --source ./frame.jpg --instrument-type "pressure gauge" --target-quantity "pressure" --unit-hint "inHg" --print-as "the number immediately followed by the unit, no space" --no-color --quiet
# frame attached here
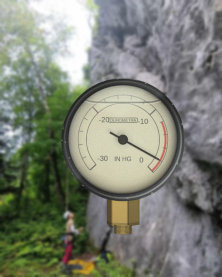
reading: -2inHg
